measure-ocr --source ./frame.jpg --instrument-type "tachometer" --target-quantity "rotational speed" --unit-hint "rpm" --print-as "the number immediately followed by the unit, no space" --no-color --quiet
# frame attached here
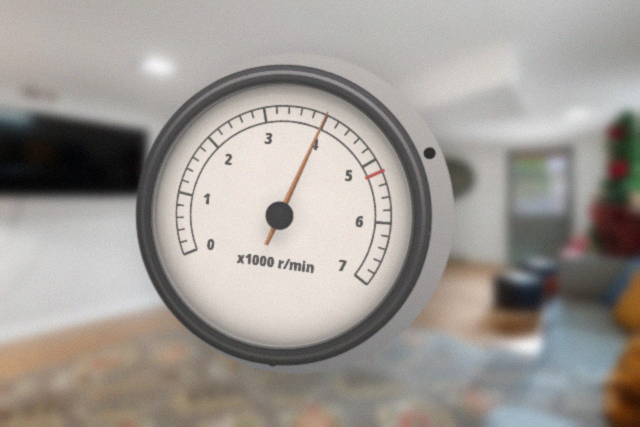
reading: 4000rpm
